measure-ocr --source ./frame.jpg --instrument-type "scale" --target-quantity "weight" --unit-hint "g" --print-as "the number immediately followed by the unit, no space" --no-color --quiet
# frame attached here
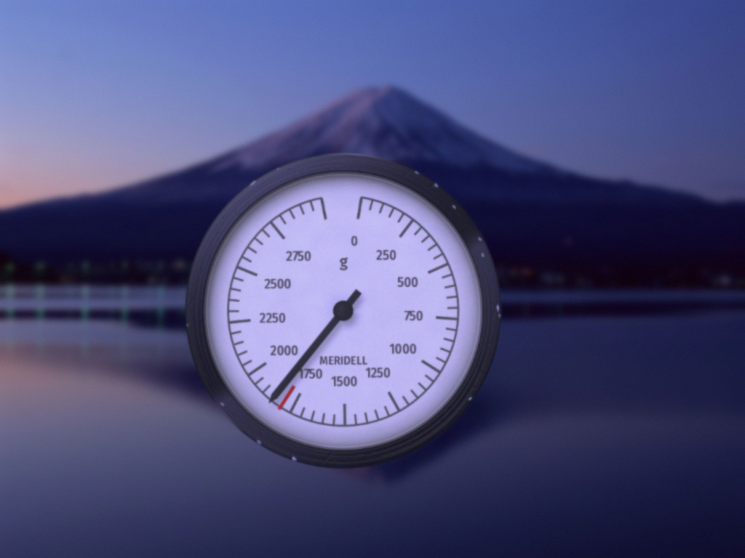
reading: 1850g
